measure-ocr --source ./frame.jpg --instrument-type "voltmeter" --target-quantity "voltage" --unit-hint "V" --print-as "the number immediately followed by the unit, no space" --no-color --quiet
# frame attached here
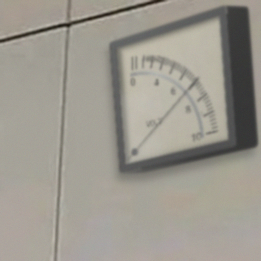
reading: 7V
